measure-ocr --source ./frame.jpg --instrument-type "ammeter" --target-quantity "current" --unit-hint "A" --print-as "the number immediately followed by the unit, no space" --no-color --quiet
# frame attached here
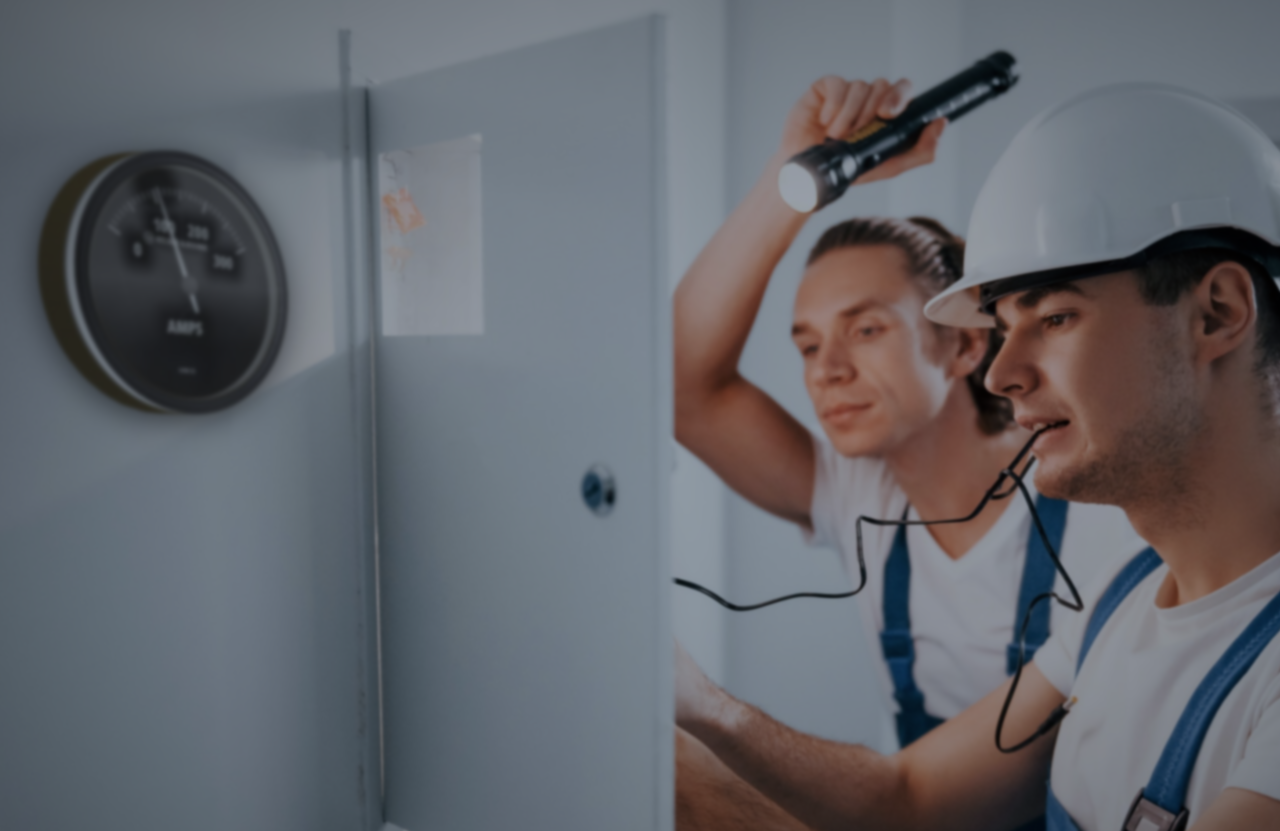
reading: 100A
